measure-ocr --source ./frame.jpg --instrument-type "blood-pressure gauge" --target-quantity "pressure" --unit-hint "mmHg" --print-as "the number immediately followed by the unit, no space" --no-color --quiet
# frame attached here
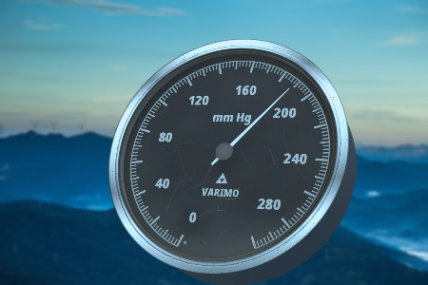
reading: 190mmHg
